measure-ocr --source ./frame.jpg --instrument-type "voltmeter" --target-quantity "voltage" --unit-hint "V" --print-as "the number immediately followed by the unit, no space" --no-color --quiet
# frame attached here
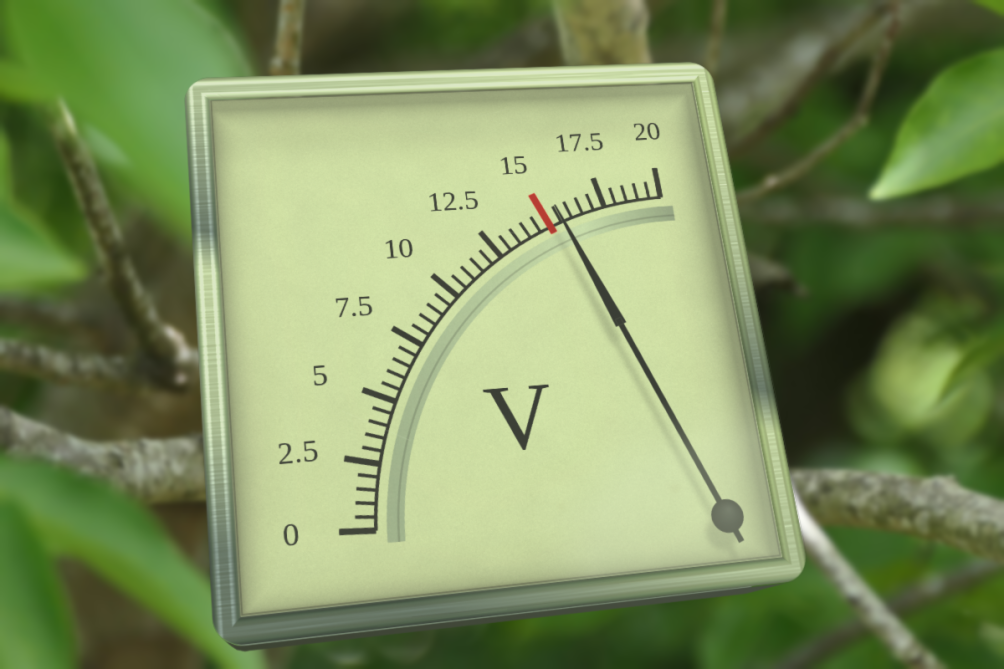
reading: 15.5V
